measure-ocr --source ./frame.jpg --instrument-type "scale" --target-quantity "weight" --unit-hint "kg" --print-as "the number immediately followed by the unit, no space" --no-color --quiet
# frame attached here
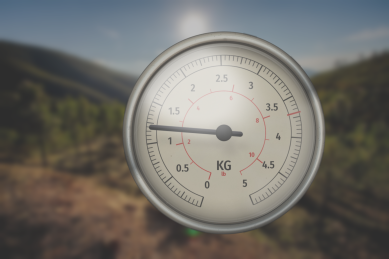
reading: 1.2kg
